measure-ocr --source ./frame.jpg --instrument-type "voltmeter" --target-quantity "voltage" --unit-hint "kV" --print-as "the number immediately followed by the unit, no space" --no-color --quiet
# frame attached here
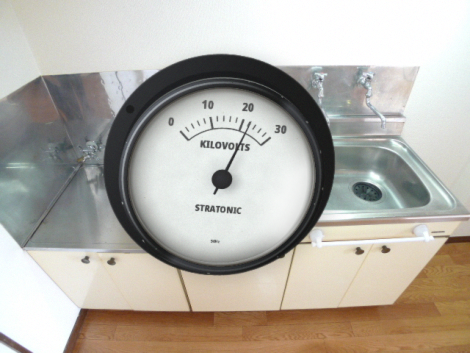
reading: 22kV
